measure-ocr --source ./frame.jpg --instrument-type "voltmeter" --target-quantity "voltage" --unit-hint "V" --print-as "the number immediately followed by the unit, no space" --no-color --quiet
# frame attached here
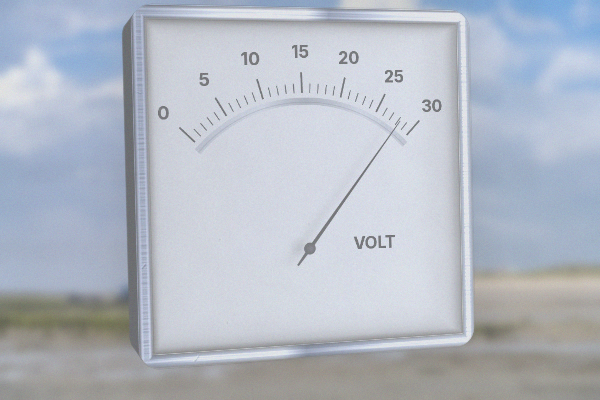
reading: 28V
